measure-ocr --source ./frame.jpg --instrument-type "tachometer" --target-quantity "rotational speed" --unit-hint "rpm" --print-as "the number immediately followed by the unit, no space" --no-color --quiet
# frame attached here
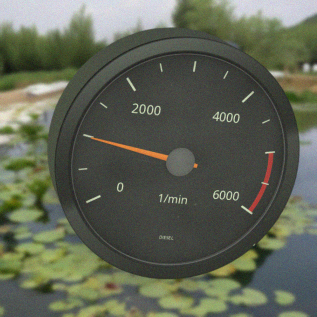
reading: 1000rpm
